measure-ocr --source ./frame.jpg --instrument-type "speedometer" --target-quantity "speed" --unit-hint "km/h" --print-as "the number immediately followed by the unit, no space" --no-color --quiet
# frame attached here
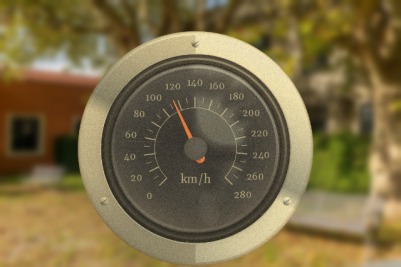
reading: 115km/h
